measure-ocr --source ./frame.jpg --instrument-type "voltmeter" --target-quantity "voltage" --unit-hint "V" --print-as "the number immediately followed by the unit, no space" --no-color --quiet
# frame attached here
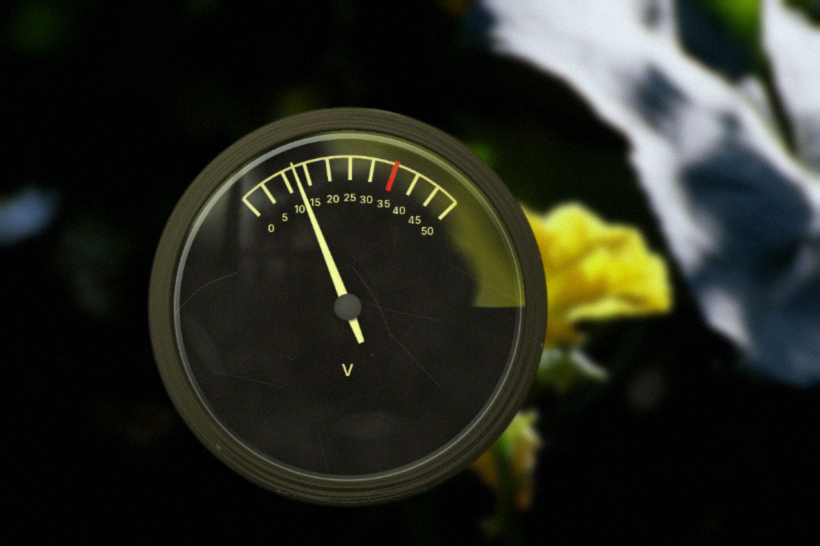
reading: 12.5V
